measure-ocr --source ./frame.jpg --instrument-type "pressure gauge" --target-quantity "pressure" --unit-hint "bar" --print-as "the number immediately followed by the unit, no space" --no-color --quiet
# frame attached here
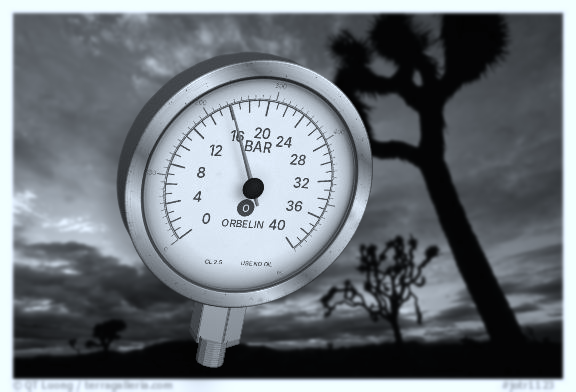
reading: 16bar
